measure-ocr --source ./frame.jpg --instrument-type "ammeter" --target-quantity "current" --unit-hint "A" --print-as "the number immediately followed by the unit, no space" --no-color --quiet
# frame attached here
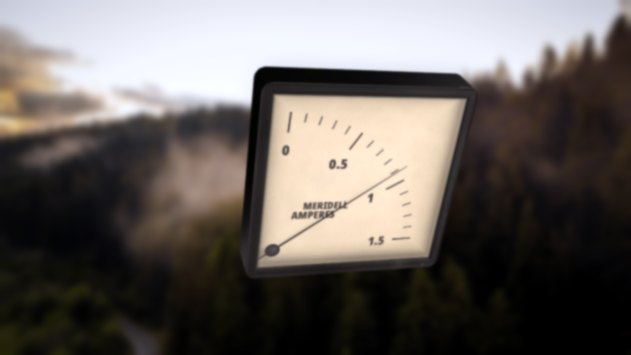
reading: 0.9A
